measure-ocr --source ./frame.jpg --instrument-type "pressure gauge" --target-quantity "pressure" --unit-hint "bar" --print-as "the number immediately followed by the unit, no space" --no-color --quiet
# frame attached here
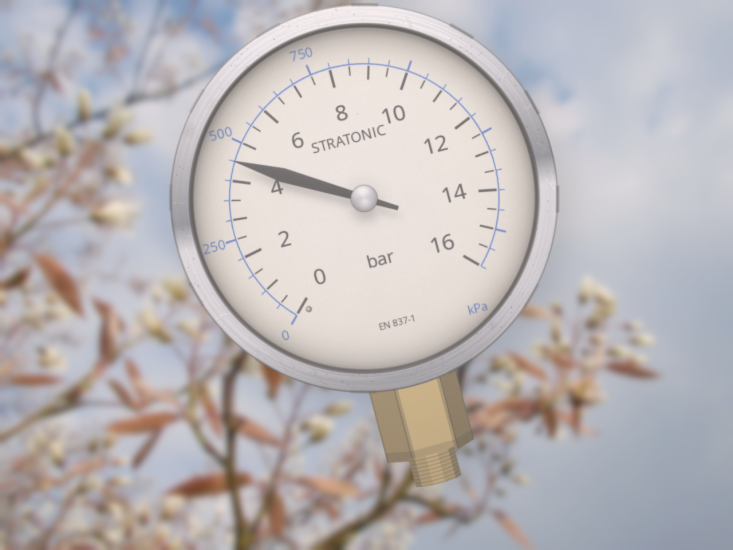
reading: 4.5bar
